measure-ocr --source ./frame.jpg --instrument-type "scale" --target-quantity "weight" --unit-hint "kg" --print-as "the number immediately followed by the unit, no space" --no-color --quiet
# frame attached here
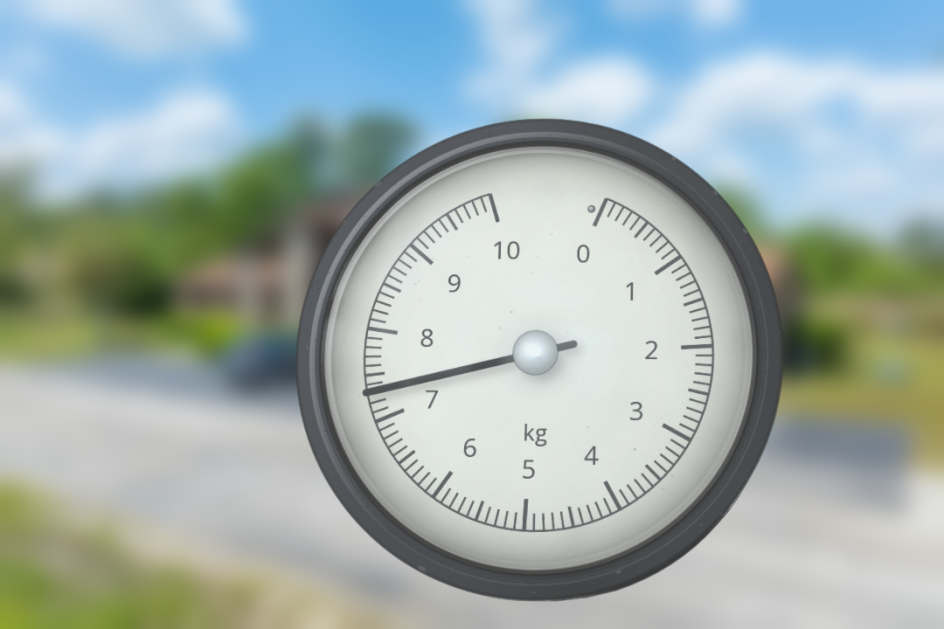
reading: 7.3kg
